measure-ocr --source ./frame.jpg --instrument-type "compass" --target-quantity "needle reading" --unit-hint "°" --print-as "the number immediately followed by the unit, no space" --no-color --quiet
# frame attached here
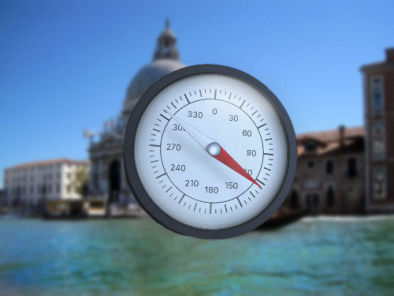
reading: 125°
